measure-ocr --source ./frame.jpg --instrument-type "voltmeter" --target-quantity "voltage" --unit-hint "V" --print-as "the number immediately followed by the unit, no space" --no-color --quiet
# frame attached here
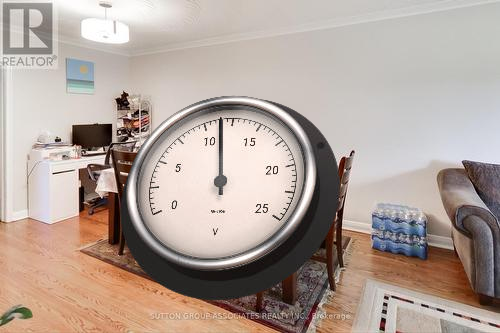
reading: 11.5V
